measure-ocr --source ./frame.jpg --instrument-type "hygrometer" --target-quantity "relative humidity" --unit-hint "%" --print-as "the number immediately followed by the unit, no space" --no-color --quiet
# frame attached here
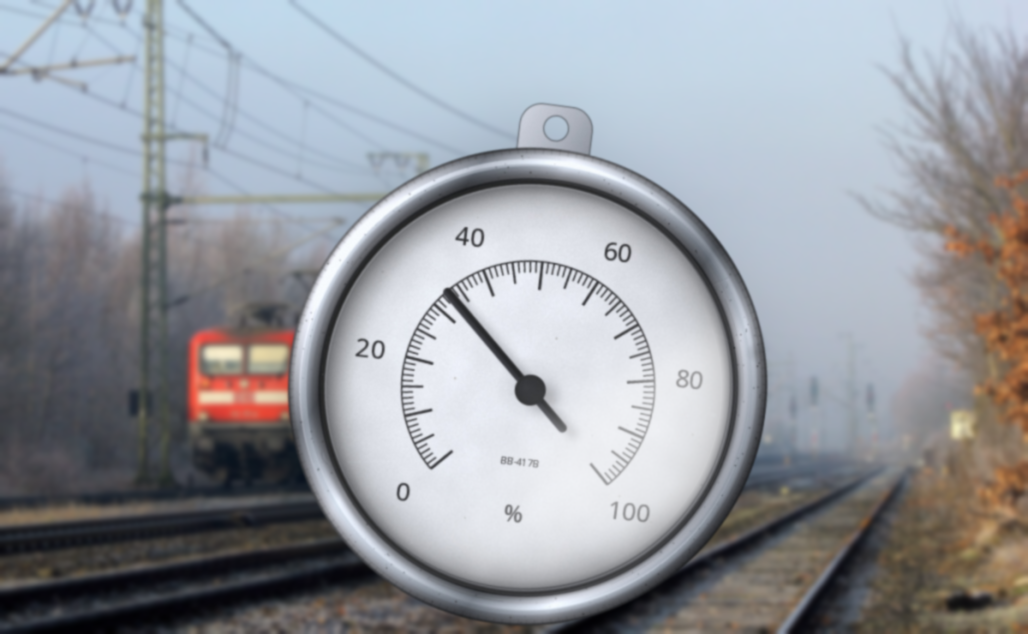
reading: 33%
